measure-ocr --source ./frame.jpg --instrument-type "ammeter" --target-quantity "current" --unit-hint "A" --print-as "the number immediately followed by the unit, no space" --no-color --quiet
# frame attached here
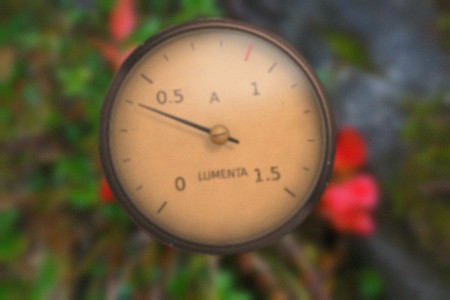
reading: 0.4A
